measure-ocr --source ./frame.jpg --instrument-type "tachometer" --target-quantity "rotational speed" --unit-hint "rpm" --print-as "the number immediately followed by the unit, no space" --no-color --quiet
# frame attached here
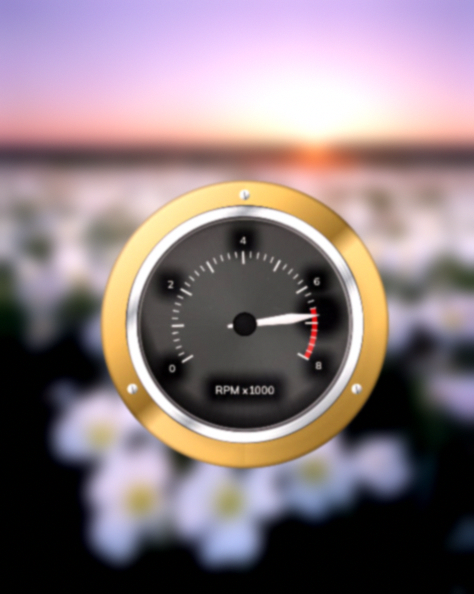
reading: 6800rpm
